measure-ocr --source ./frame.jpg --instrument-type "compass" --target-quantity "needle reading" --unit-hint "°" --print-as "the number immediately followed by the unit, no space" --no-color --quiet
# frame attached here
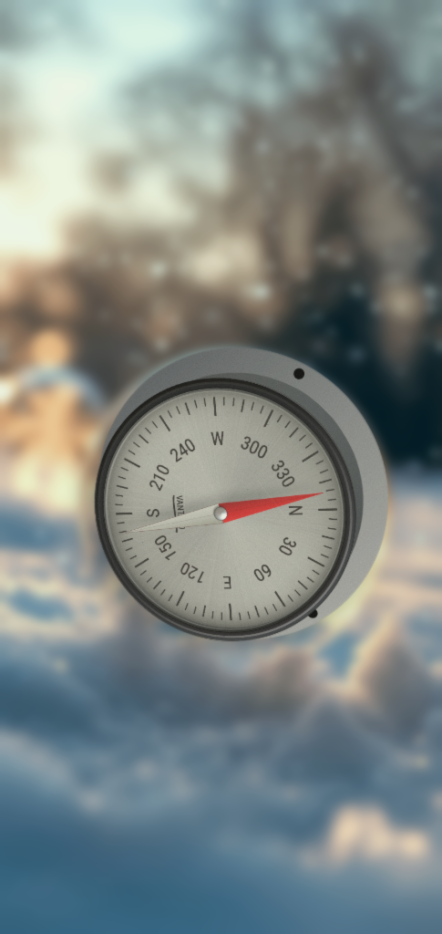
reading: 350°
